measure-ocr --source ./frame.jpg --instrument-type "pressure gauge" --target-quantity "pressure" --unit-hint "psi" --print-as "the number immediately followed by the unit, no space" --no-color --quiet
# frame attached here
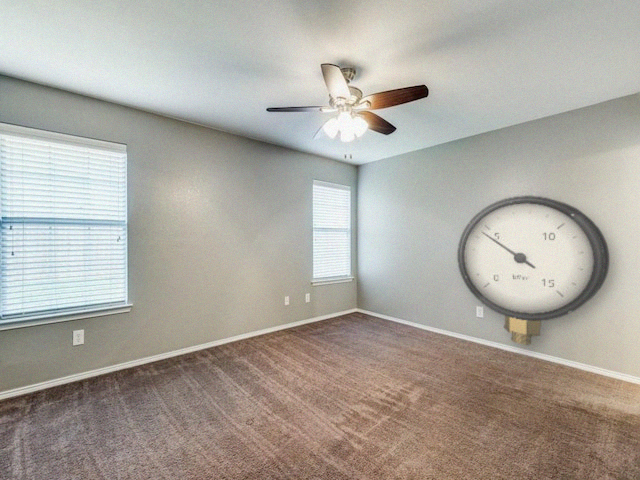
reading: 4.5psi
